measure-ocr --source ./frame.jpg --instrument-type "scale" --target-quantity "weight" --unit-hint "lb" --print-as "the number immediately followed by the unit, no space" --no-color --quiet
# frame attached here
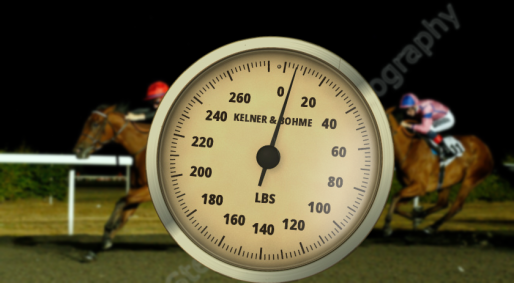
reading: 6lb
